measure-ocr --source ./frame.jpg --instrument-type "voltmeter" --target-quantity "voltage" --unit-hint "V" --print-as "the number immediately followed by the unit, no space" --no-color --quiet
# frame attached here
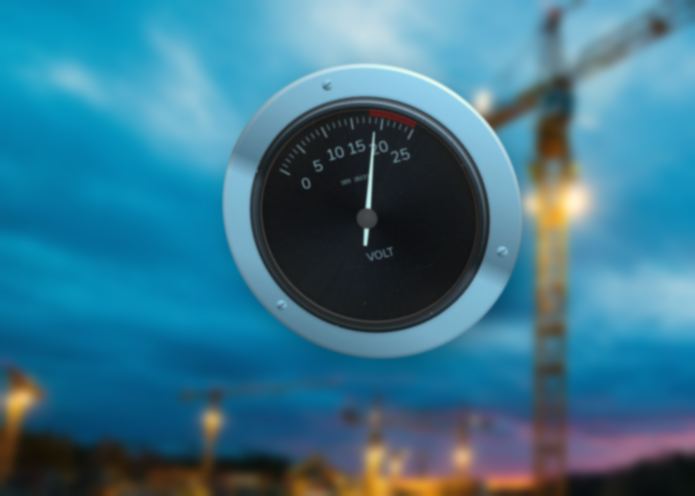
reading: 19V
